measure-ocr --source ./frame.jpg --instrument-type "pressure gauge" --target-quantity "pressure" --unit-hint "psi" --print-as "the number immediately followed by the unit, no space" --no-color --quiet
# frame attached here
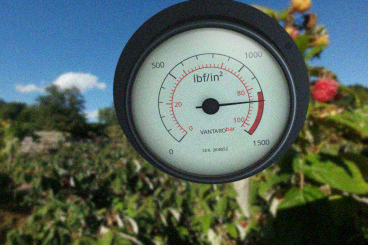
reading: 1250psi
